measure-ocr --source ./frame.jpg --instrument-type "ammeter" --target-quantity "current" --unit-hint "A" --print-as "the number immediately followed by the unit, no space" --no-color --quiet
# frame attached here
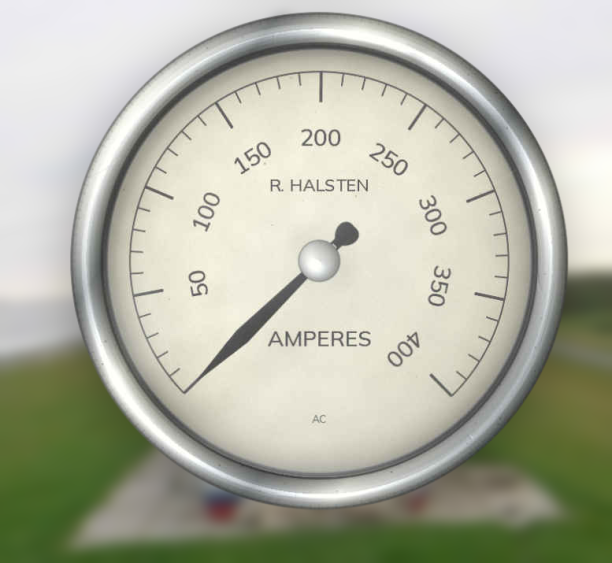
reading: 0A
